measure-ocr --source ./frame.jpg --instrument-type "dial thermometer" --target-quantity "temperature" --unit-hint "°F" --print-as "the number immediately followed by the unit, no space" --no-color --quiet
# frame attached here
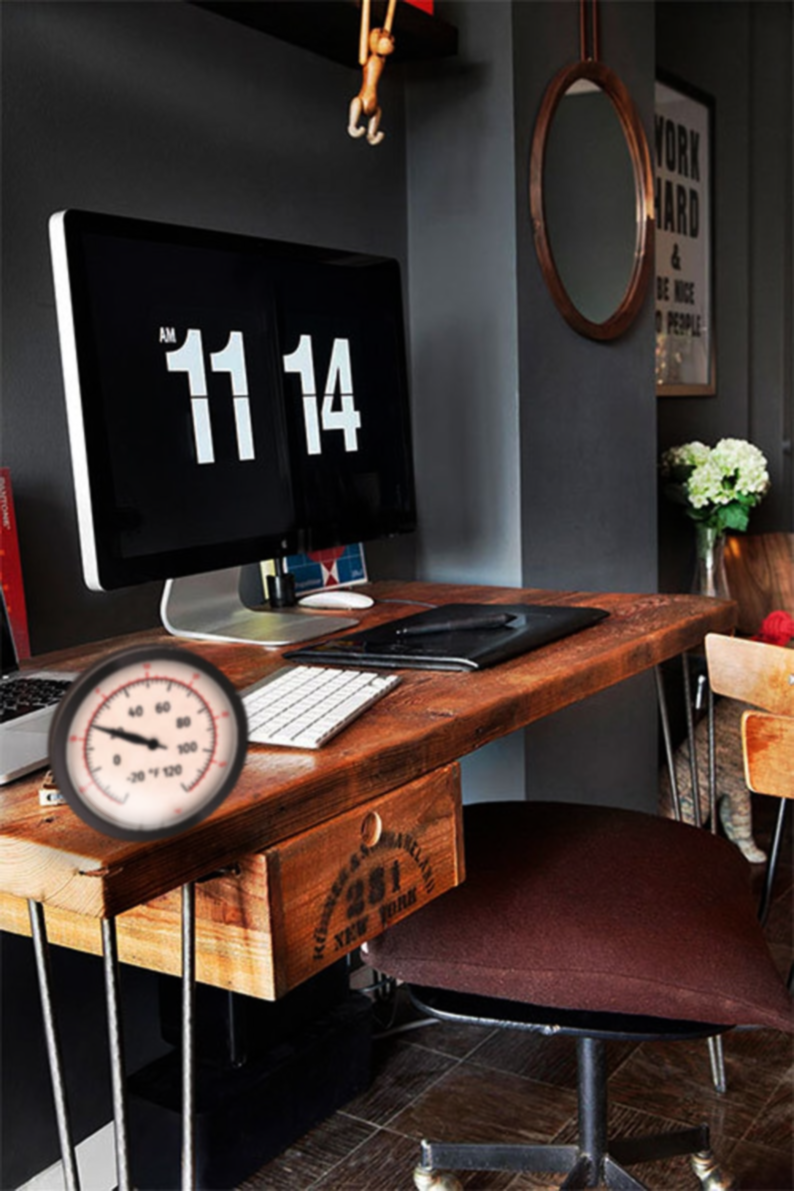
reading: 20°F
